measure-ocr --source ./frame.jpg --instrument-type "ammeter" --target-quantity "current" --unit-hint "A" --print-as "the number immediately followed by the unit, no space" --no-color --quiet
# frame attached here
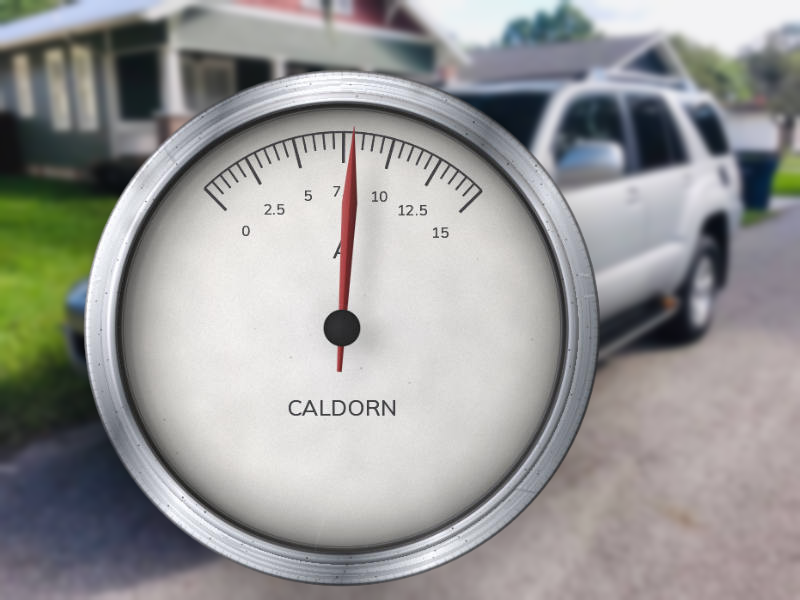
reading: 8A
